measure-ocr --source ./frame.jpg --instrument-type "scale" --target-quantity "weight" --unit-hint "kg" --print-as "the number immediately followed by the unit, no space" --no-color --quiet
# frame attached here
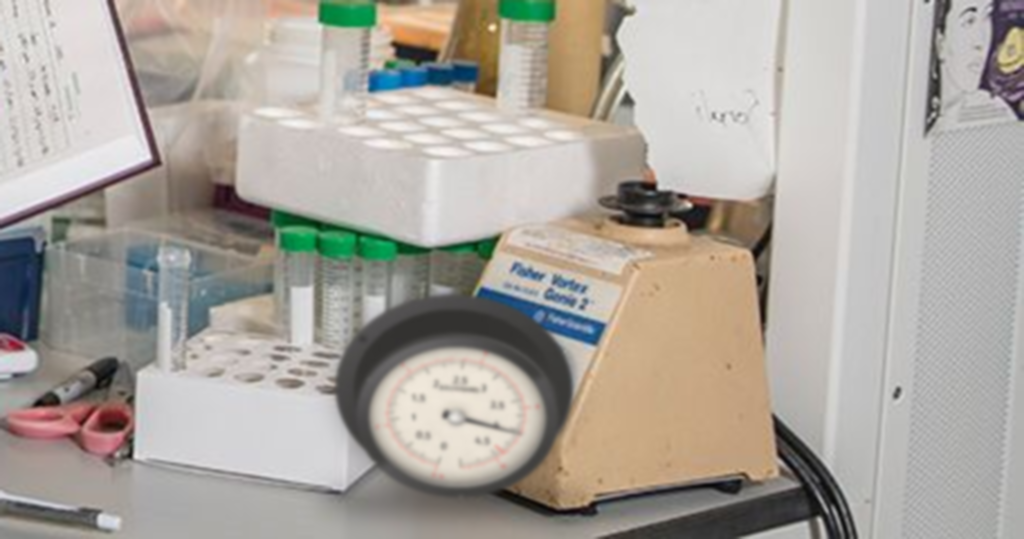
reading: 4kg
